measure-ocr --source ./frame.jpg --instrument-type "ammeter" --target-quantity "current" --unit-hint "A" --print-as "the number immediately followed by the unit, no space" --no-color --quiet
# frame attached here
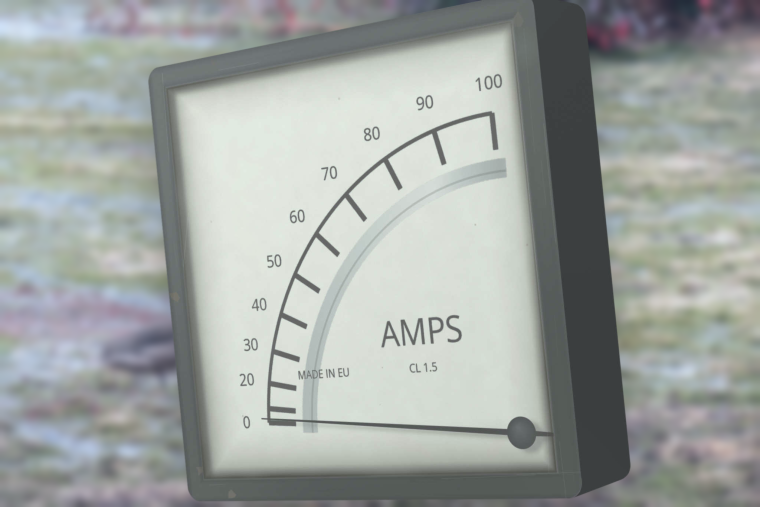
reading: 5A
